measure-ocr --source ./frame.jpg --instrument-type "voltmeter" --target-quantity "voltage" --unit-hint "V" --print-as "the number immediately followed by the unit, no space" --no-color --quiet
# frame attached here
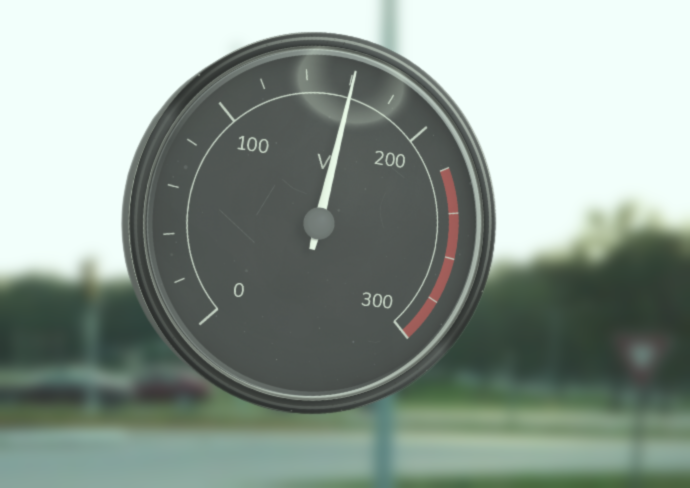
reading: 160V
